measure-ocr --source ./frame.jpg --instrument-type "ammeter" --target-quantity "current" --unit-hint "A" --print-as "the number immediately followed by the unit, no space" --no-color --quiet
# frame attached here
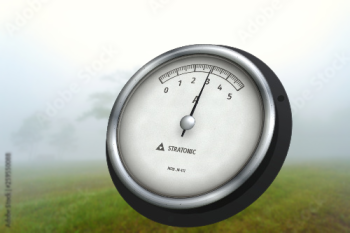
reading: 3A
